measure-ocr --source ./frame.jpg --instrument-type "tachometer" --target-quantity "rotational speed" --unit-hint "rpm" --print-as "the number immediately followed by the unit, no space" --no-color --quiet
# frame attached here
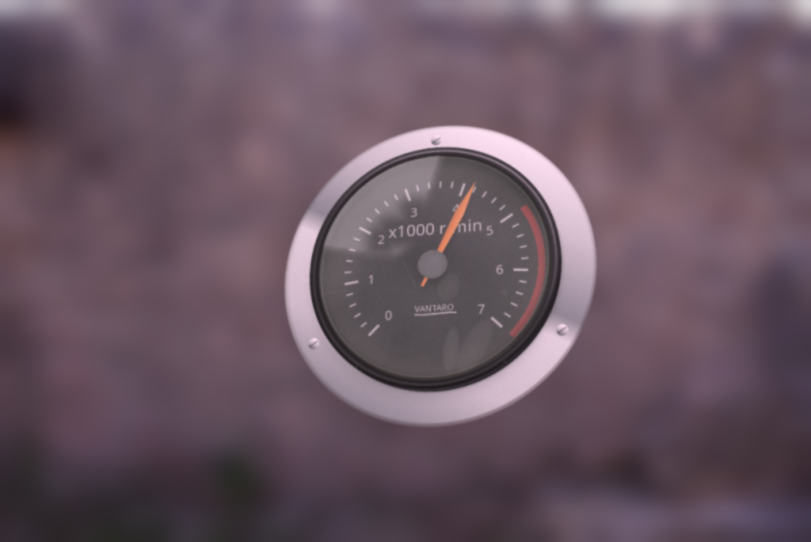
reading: 4200rpm
